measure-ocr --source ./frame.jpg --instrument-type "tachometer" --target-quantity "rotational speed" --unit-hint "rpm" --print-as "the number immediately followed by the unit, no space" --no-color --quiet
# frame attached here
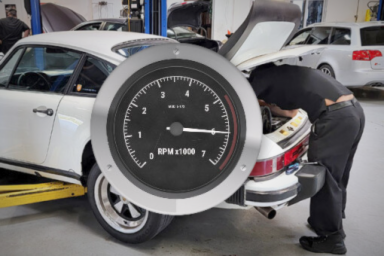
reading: 6000rpm
